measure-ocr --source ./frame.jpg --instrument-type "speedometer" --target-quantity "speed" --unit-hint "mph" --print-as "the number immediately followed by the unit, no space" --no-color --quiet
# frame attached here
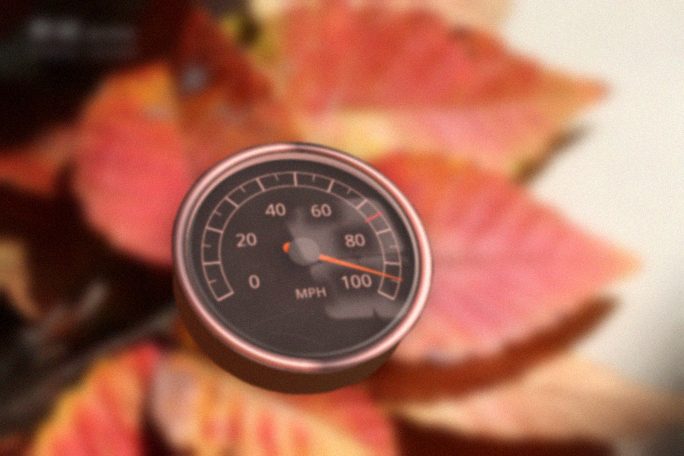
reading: 95mph
